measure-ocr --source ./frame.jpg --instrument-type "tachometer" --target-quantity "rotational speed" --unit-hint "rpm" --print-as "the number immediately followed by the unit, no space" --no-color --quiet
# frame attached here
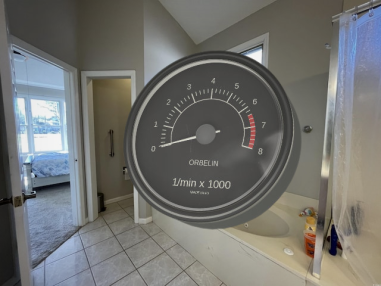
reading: 0rpm
